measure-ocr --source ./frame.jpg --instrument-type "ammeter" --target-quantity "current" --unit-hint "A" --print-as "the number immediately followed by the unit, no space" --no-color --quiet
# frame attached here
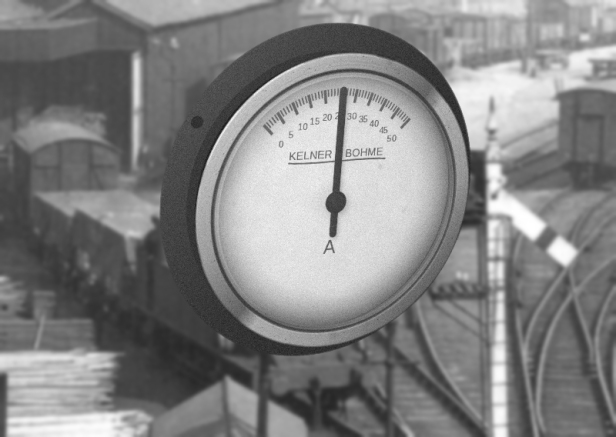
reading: 25A
